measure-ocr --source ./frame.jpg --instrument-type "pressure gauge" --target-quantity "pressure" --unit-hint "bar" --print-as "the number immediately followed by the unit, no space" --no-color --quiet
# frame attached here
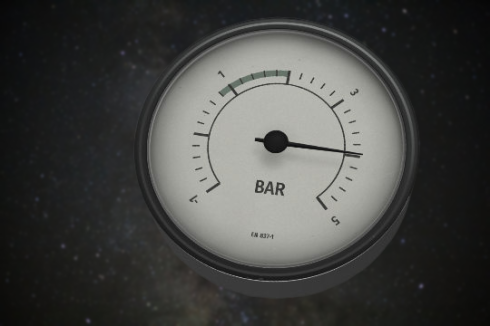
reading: 4bar
